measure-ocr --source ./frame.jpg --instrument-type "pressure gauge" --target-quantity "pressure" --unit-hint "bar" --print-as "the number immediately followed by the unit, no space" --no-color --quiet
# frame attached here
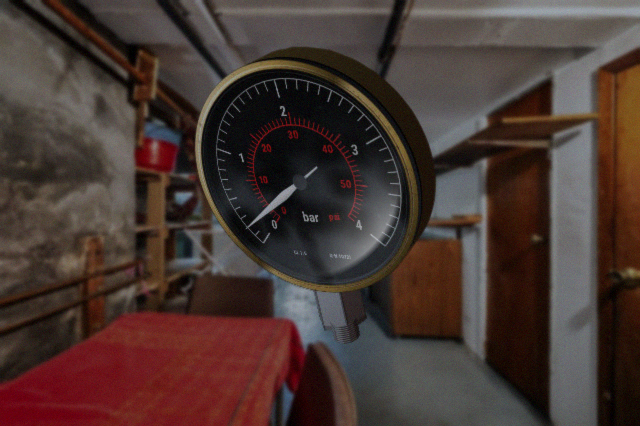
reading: 0.2bar
